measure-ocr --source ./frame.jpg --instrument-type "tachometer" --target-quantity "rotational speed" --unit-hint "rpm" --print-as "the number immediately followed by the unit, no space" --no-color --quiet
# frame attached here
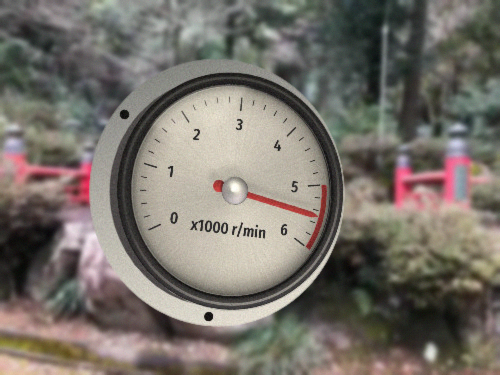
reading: 5500rpm
